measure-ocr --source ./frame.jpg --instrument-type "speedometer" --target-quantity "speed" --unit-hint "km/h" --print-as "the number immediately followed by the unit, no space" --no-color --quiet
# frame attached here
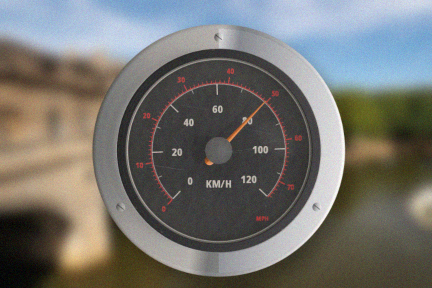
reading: 80km/h
